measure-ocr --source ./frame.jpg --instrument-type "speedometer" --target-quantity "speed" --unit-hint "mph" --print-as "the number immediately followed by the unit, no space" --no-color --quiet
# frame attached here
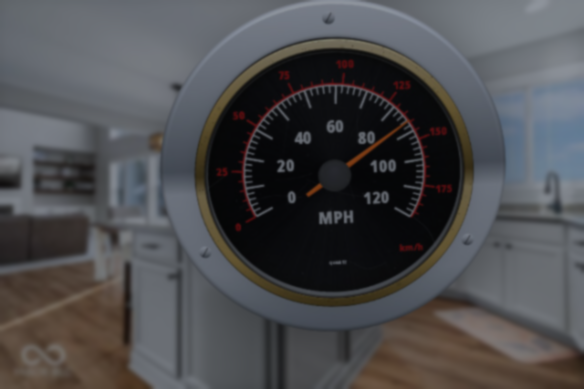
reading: 86mph
